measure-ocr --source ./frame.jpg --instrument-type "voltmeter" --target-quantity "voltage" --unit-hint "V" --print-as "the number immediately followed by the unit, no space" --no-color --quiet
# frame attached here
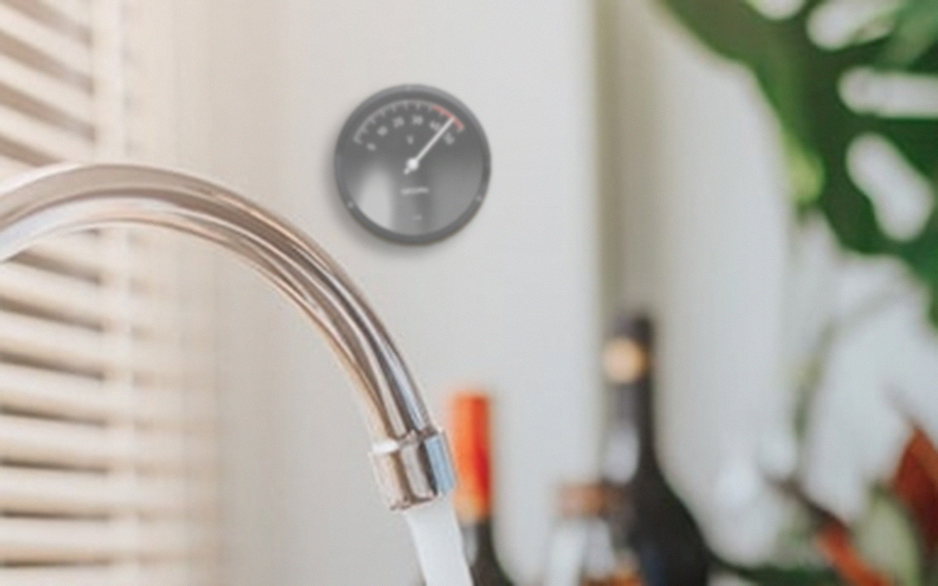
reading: 45V
